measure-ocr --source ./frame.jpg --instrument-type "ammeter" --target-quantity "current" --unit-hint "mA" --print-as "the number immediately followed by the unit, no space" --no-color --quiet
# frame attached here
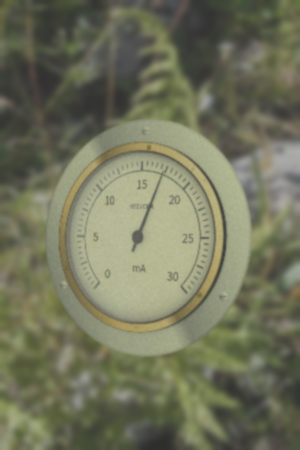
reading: 17.5mA
